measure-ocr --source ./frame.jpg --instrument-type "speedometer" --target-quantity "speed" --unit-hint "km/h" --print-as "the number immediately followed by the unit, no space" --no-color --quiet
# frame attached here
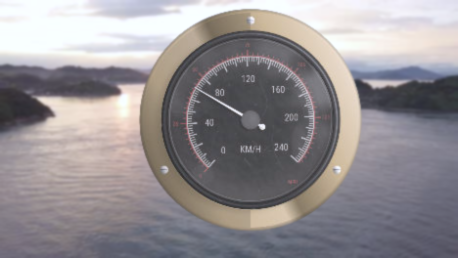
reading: 70km/h
